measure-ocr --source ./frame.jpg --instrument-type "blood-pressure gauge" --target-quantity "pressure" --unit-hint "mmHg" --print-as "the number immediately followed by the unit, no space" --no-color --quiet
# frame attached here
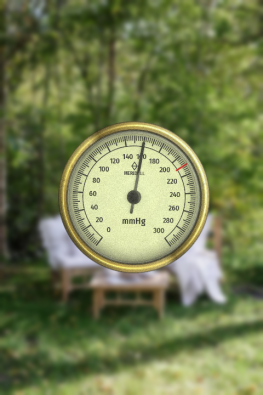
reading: 160mmHg
